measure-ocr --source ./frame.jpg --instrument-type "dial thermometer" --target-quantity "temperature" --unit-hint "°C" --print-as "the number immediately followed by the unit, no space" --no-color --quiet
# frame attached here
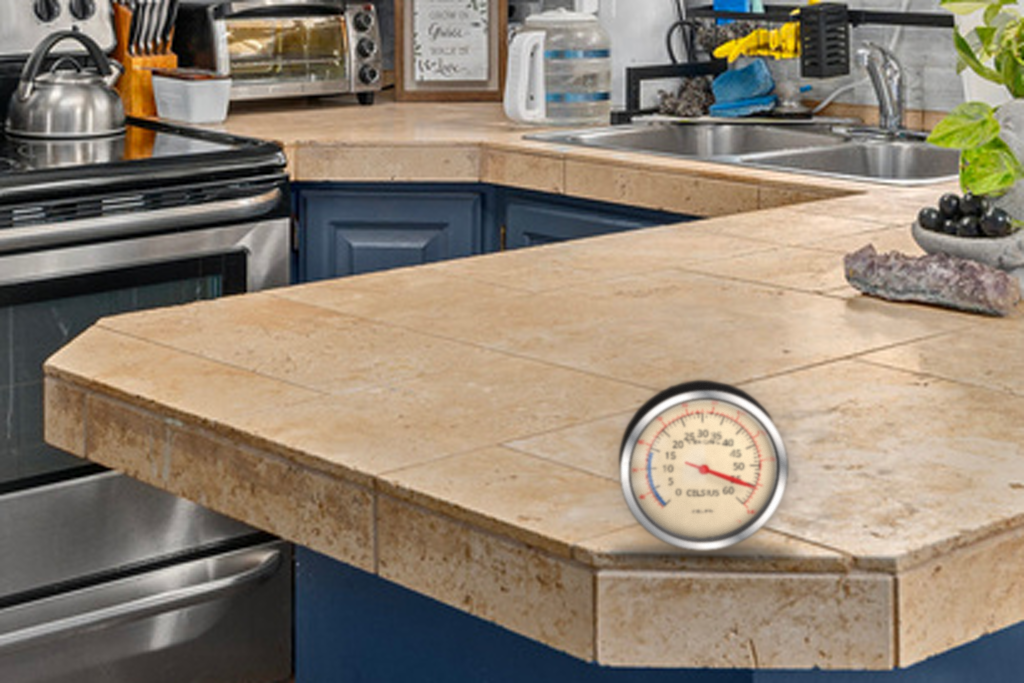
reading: 55°C
